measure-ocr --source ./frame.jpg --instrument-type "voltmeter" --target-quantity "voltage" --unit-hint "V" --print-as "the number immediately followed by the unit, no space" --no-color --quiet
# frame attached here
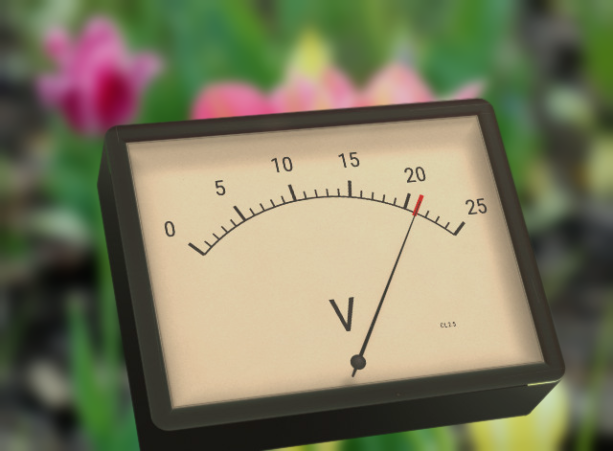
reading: 21V
